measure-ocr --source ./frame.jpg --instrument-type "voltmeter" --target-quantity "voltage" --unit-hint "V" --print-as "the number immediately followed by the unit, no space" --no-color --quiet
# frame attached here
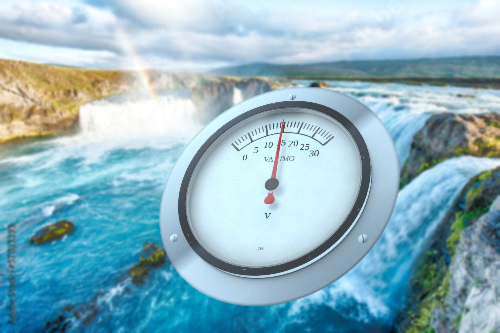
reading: 15V
